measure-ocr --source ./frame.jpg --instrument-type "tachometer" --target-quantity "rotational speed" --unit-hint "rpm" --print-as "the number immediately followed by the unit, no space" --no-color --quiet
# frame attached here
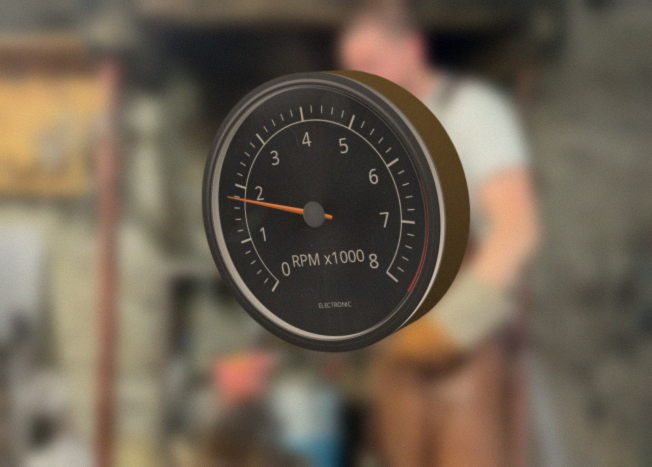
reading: 1800rpm
